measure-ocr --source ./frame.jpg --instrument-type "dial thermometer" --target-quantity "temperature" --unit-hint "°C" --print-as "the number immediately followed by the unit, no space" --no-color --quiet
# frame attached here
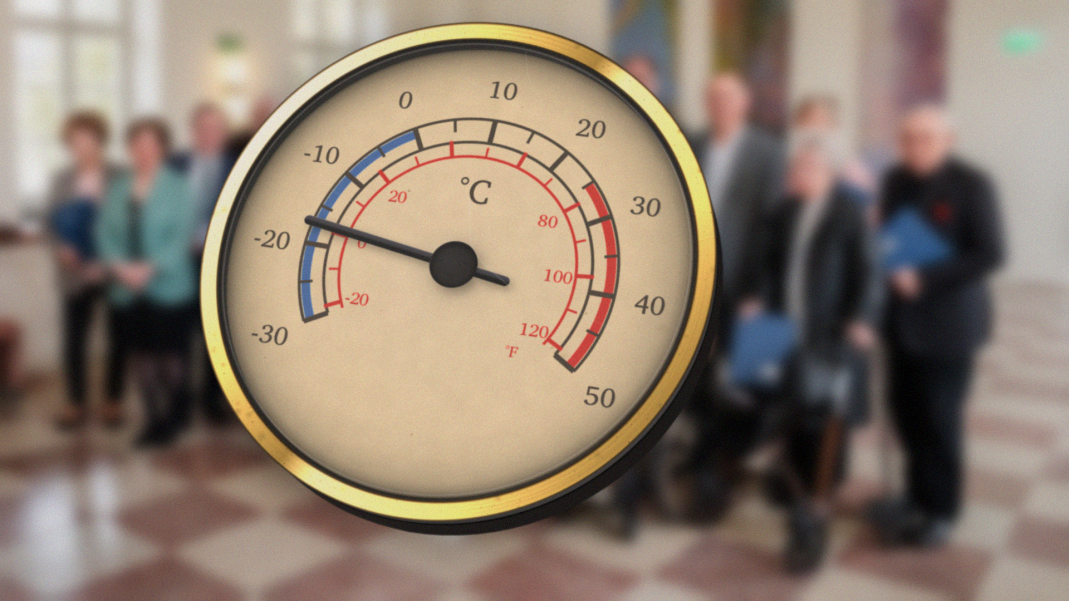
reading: -17.5°C
